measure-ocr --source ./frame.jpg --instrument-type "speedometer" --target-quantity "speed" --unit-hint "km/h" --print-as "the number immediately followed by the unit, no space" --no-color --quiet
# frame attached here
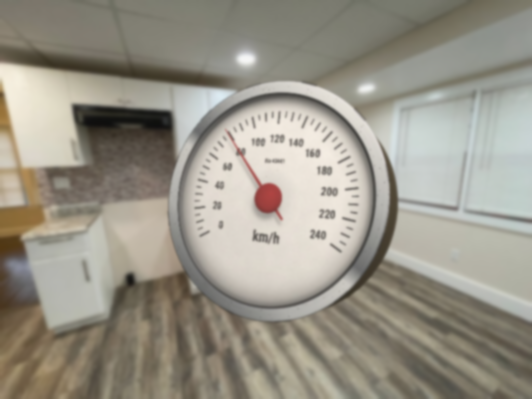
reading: 80km/h
